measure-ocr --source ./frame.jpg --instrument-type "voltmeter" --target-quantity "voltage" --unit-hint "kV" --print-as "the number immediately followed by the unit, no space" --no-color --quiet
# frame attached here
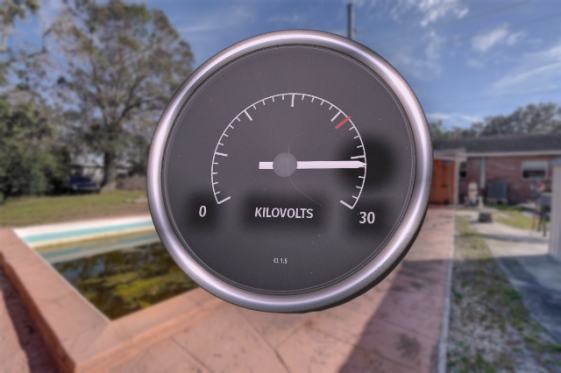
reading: 26kV
